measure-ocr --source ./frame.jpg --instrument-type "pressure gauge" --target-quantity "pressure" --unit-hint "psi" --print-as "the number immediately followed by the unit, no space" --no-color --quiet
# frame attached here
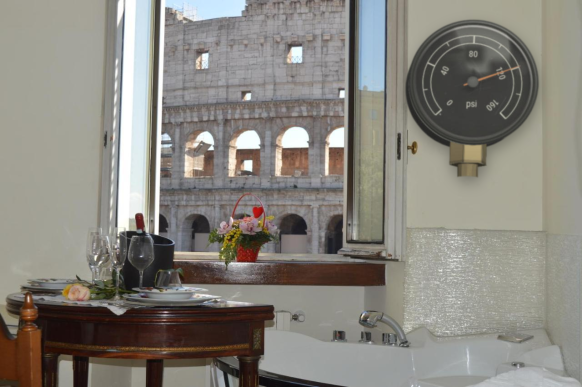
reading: 120psi
